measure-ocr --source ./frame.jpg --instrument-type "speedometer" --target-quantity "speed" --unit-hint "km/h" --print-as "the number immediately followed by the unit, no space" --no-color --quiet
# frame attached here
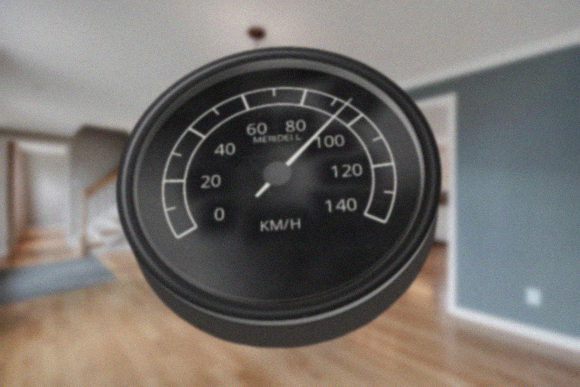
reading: 95km/h
